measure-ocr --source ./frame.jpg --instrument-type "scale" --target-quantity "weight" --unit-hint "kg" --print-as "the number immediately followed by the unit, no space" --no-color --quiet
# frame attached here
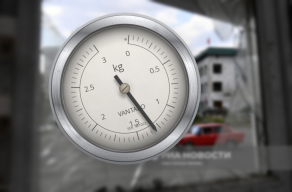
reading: 1.3kg
